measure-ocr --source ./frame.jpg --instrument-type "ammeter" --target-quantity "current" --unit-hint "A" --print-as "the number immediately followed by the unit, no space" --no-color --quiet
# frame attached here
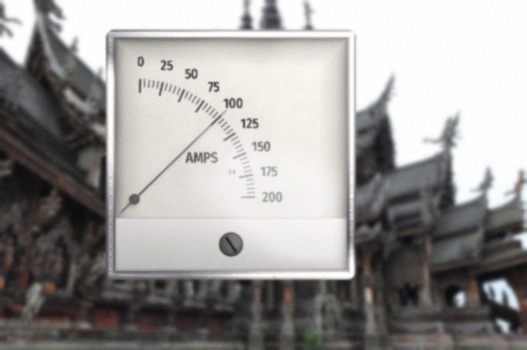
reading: 100A
